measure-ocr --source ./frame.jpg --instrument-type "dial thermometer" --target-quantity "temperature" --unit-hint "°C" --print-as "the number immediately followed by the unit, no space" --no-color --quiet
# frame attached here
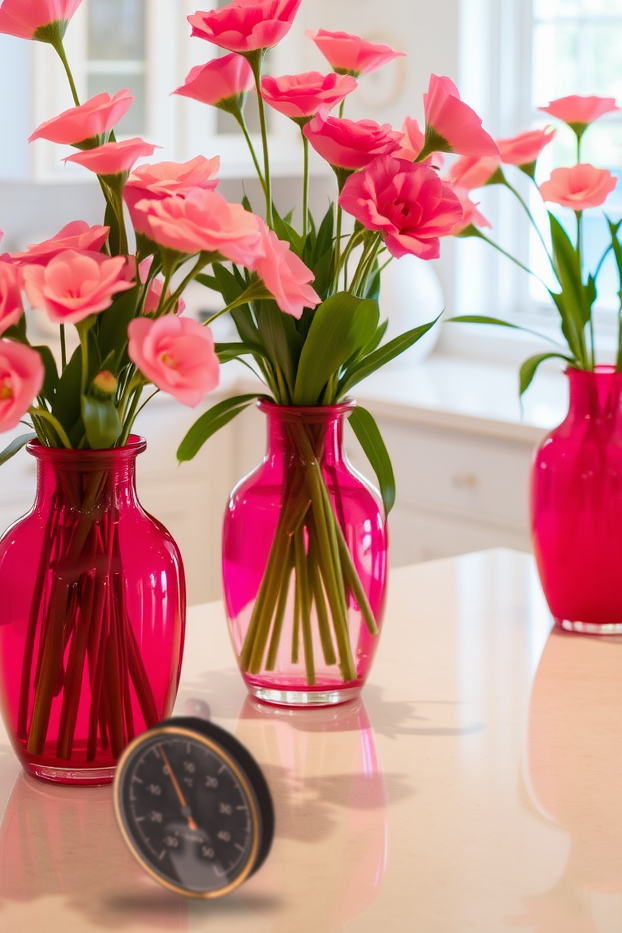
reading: 2.5°C
